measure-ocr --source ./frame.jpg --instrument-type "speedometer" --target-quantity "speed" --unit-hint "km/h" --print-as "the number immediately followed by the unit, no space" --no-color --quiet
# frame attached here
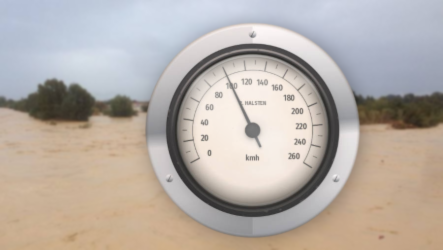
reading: 100km/h
